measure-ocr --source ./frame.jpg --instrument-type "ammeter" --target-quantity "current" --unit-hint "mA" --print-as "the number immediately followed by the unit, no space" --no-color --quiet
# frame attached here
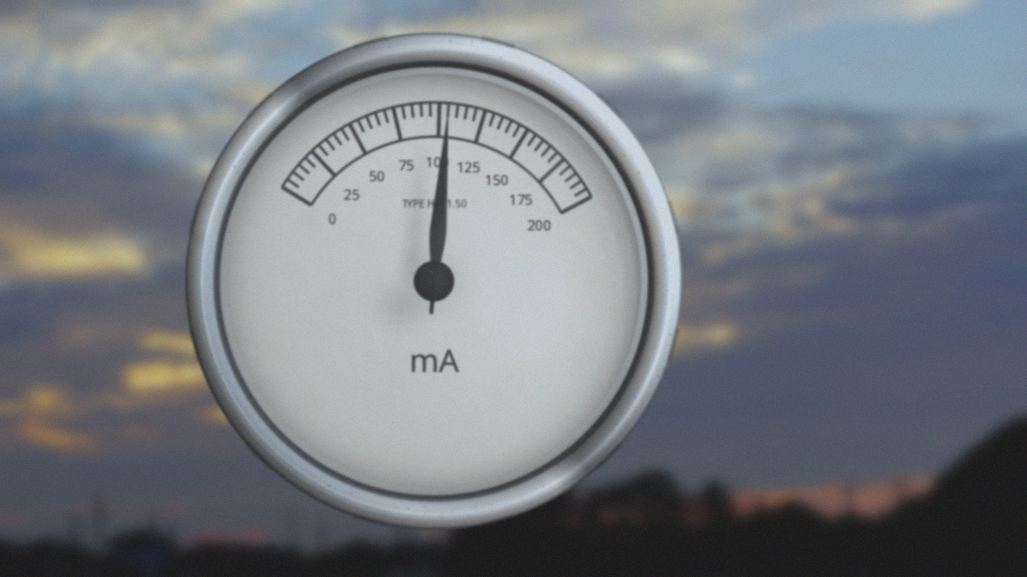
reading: 105mA
